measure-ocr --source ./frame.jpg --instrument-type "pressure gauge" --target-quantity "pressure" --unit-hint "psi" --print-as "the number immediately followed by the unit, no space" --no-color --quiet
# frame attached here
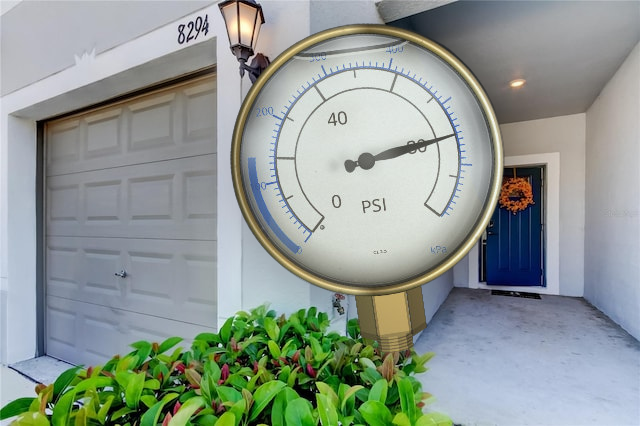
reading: 80psi
